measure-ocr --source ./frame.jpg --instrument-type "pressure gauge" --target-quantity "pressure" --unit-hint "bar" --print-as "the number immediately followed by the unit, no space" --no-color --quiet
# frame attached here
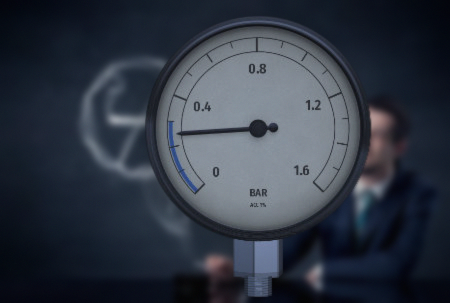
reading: 0.25bar
